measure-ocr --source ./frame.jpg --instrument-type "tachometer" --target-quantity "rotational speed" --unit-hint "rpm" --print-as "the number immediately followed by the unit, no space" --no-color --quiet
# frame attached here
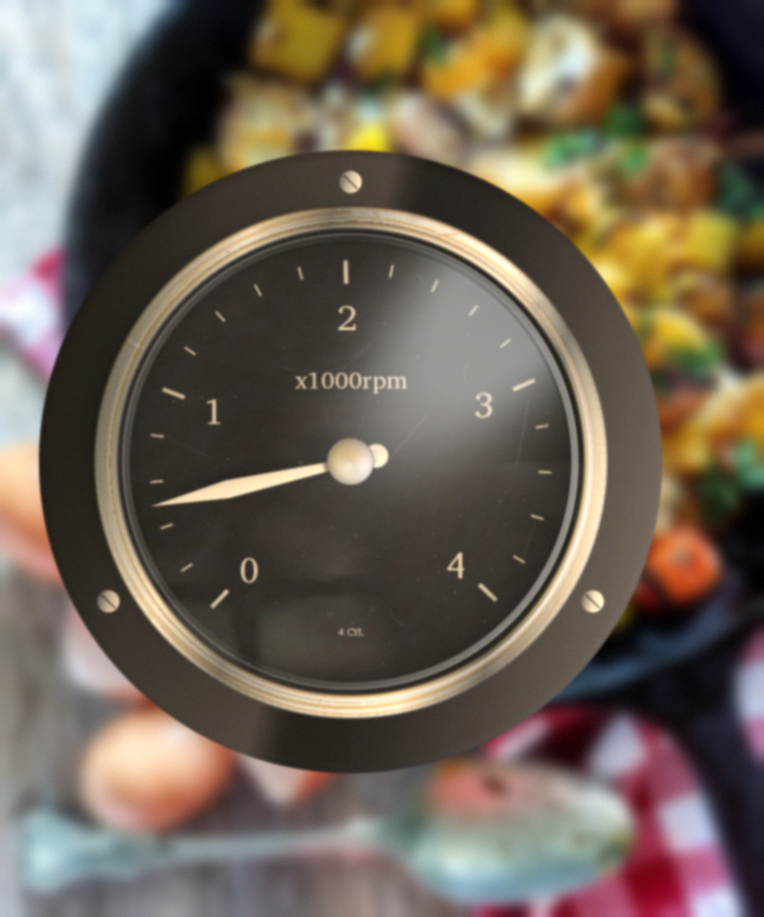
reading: 500rpm
